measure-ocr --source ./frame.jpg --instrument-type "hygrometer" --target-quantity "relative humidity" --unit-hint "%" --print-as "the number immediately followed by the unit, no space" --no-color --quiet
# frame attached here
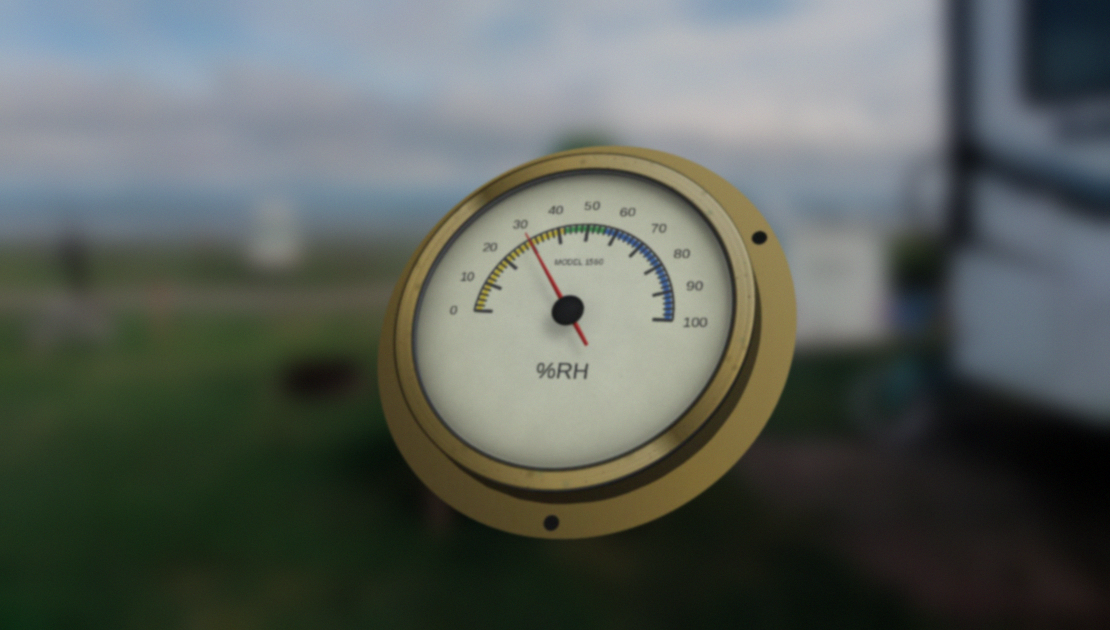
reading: 30%
